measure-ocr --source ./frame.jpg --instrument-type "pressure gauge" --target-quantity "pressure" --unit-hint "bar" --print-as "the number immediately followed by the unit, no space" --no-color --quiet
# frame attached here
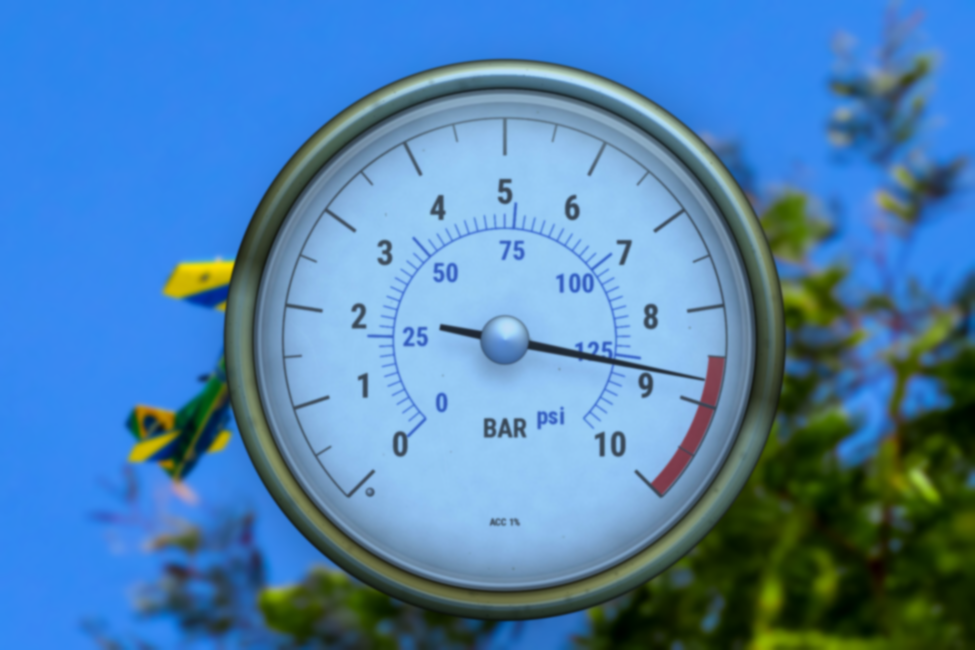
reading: 8.75bar
